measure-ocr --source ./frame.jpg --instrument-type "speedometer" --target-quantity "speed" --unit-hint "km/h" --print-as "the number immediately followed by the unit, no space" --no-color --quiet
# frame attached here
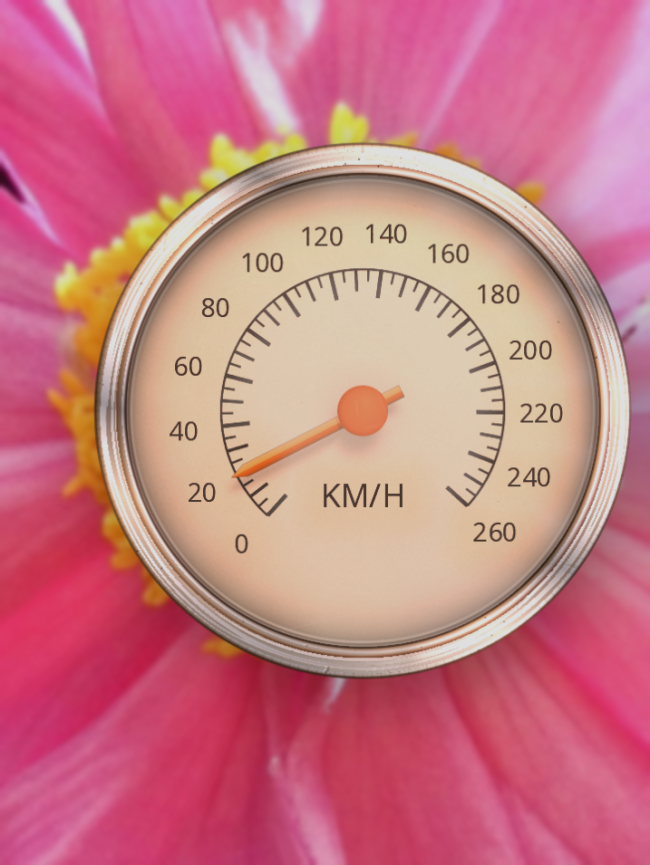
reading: 20km/h
